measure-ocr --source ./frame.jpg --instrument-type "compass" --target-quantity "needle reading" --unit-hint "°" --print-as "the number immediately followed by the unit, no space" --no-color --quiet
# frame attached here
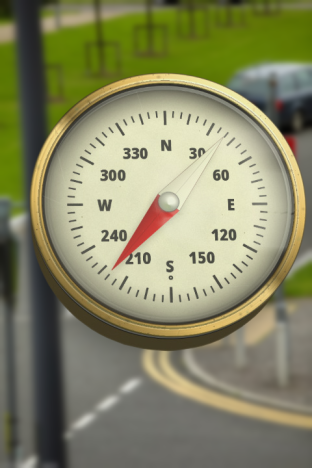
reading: 220°
